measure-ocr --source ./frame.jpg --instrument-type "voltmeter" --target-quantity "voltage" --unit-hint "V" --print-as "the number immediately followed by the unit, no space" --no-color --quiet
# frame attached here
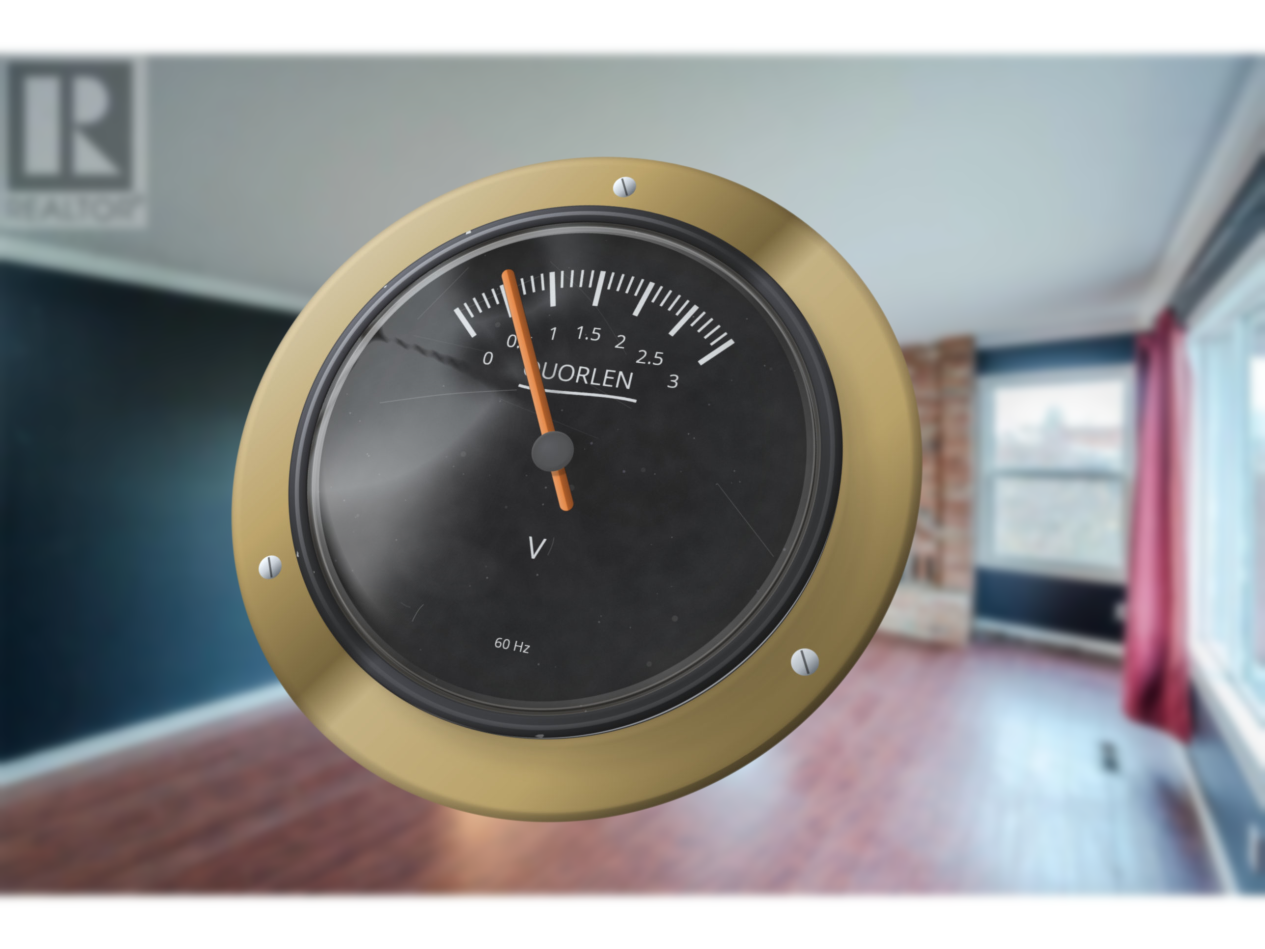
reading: 0.6V
